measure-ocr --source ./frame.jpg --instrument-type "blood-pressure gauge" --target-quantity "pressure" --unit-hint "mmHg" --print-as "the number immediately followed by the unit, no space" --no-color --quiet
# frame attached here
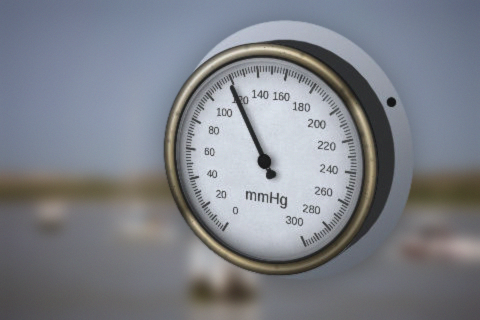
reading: 120mmHg
